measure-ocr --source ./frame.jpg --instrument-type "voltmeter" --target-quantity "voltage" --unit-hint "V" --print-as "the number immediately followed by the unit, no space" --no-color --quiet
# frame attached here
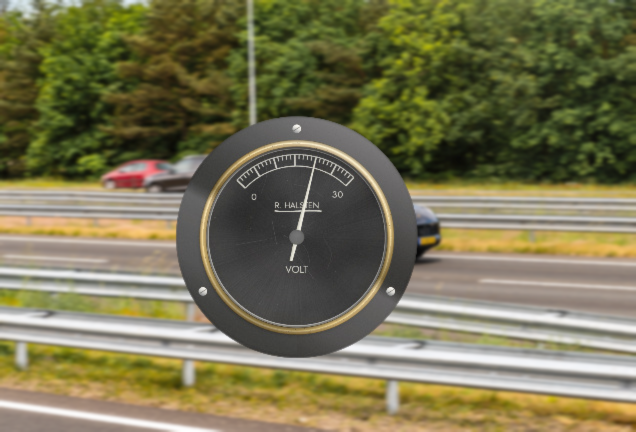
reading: 20V
